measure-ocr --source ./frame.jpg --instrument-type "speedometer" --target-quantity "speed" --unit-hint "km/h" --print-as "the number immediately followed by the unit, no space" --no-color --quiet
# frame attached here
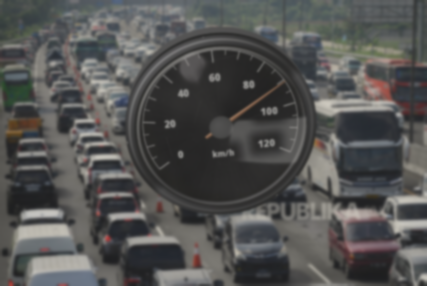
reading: 90km/h
